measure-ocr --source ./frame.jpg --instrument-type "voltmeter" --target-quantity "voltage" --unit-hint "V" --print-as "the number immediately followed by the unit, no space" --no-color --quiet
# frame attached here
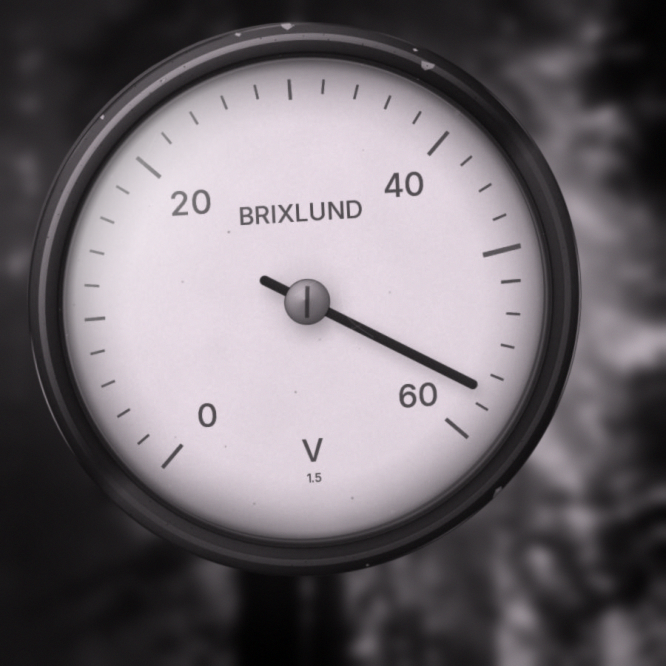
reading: 57V
